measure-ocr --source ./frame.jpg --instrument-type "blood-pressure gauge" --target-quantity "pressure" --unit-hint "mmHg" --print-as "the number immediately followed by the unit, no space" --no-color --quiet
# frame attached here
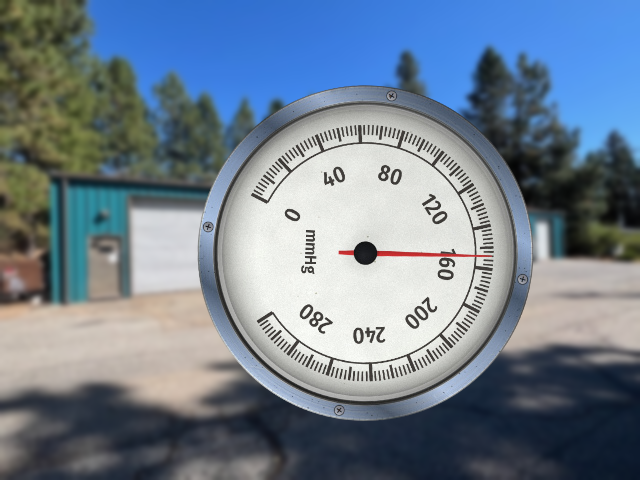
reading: 154mmHg
